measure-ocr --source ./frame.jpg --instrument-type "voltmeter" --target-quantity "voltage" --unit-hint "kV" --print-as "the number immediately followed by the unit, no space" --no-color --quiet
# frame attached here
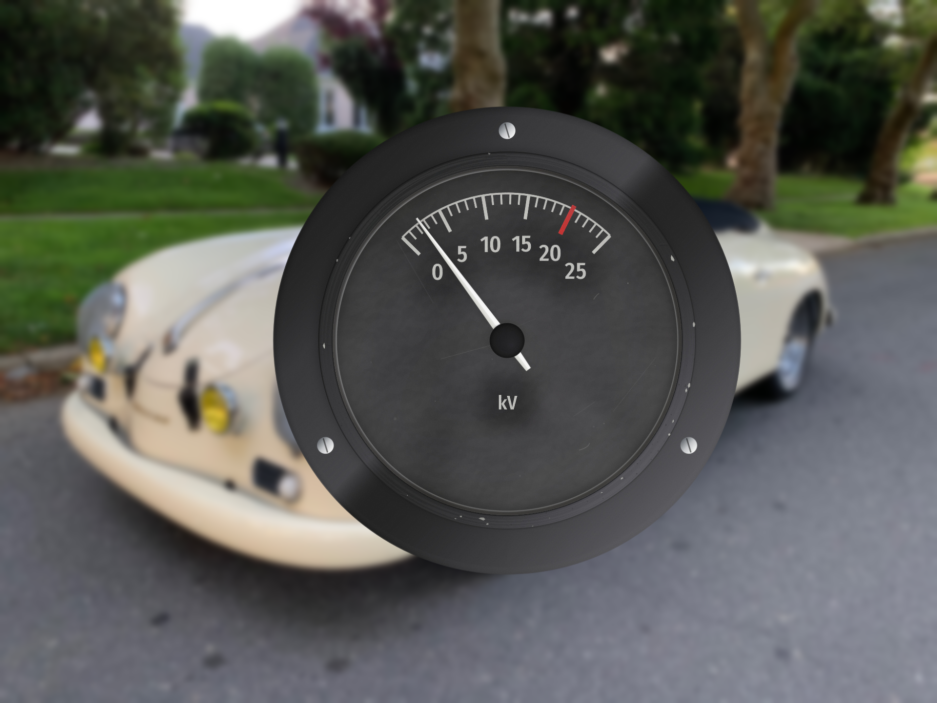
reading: 2.5kV
